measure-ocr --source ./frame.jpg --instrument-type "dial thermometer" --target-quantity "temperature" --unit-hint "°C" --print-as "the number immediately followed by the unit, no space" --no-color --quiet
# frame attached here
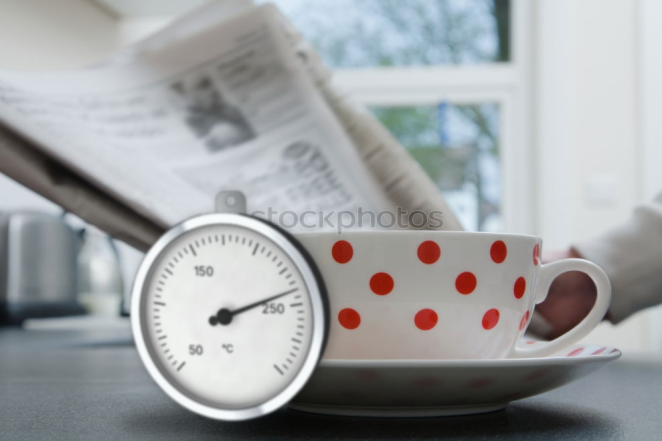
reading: 240°C
